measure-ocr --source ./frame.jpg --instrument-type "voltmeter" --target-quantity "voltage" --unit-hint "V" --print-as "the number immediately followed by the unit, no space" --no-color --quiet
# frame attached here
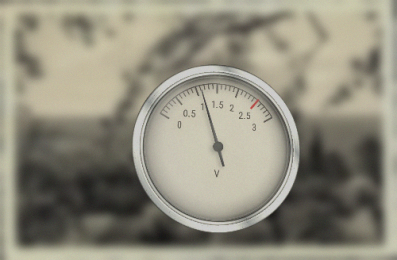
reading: 1.1V
